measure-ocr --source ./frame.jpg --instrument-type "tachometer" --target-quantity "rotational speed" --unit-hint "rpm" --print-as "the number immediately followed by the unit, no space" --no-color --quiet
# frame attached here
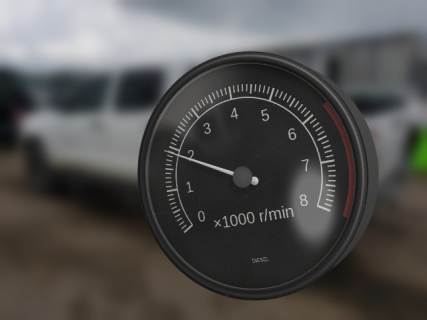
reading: 1900rpm
